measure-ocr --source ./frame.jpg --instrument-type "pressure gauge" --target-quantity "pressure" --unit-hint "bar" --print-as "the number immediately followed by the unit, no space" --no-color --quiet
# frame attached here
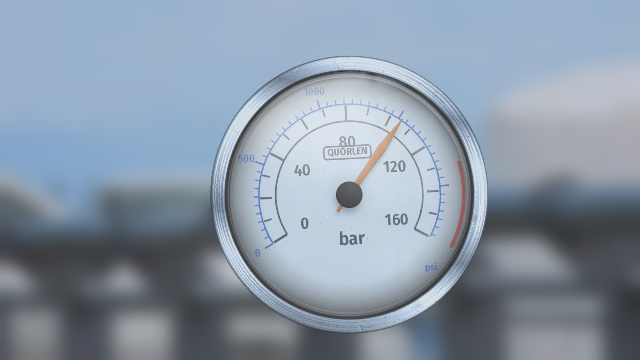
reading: 105bar
